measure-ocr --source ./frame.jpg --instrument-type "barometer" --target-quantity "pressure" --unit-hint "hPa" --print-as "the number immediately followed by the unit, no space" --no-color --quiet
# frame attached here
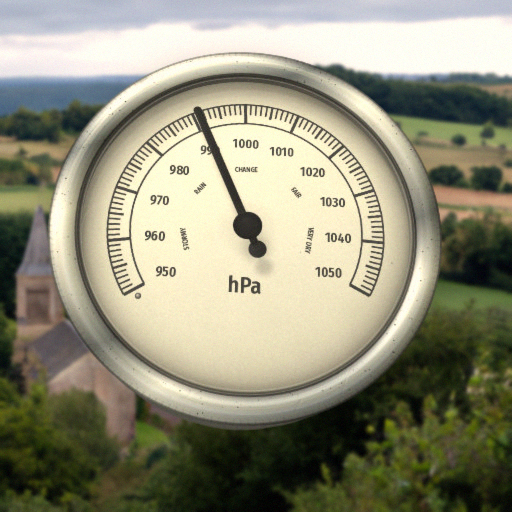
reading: 991hPa
